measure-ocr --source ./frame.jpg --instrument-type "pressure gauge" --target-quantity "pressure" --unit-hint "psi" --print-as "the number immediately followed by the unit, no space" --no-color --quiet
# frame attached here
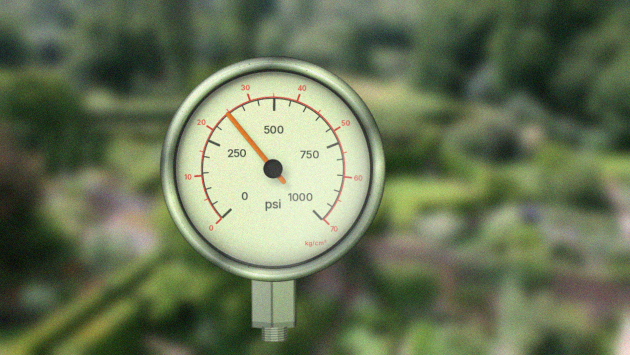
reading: 350psi
